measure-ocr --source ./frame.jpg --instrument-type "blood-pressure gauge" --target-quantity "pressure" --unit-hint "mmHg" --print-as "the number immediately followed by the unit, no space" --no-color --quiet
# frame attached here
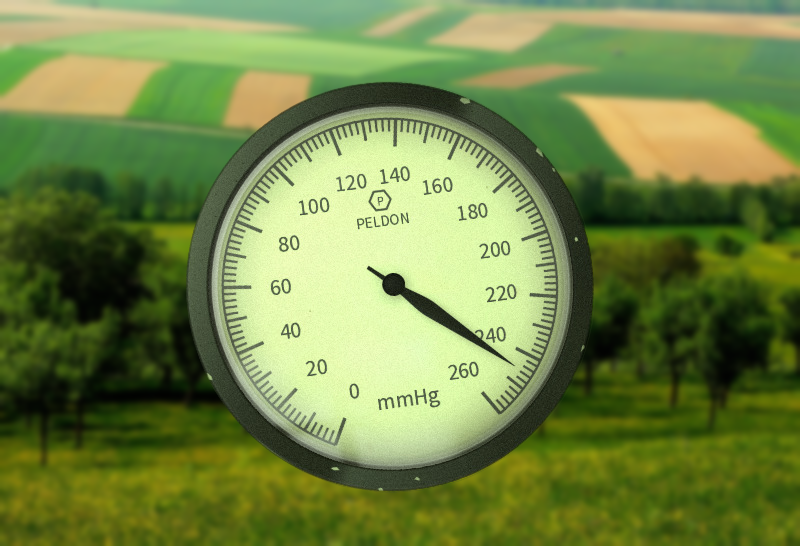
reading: 246mmHg
